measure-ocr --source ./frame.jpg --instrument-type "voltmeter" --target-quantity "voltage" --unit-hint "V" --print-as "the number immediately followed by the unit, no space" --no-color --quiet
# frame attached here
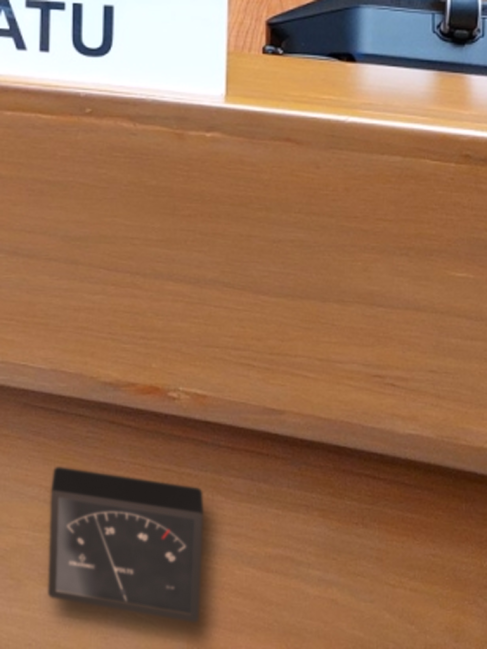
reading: 15V
